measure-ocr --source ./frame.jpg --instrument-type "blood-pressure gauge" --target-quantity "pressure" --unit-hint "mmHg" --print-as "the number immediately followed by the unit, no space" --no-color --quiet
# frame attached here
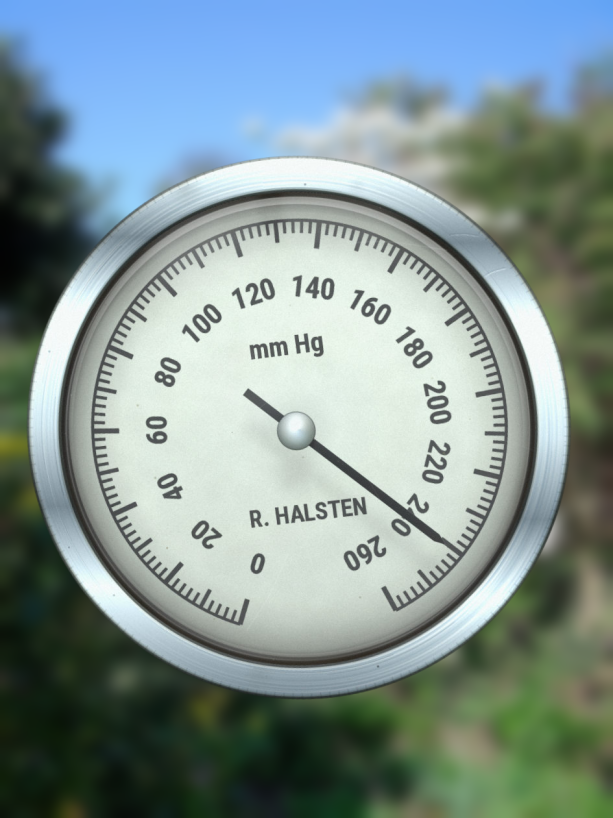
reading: 240mmHg
